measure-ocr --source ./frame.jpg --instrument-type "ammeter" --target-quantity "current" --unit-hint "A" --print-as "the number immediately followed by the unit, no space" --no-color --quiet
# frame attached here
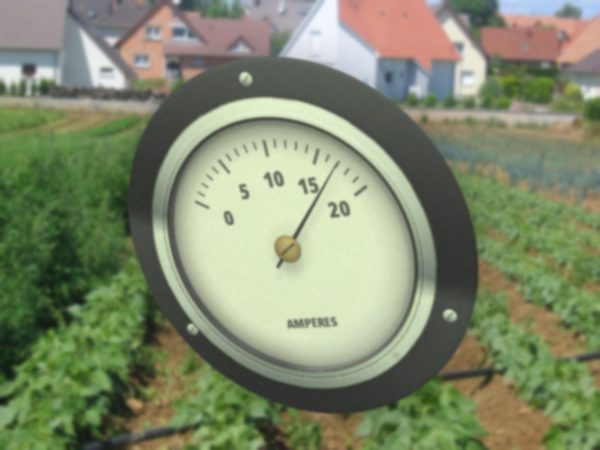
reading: 17A
